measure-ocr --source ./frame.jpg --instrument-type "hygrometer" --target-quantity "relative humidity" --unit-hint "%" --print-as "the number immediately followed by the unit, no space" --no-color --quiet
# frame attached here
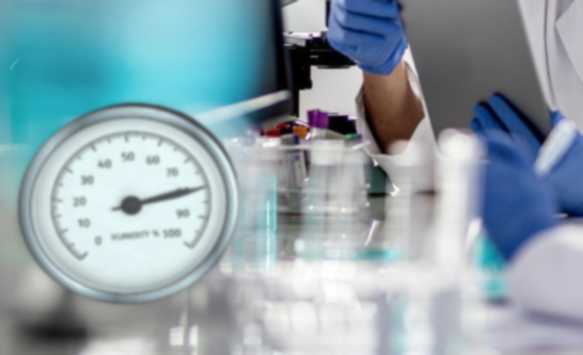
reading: 80%
